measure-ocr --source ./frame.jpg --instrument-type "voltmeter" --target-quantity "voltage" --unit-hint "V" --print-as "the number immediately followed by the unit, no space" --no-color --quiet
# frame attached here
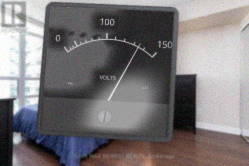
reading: 135V
